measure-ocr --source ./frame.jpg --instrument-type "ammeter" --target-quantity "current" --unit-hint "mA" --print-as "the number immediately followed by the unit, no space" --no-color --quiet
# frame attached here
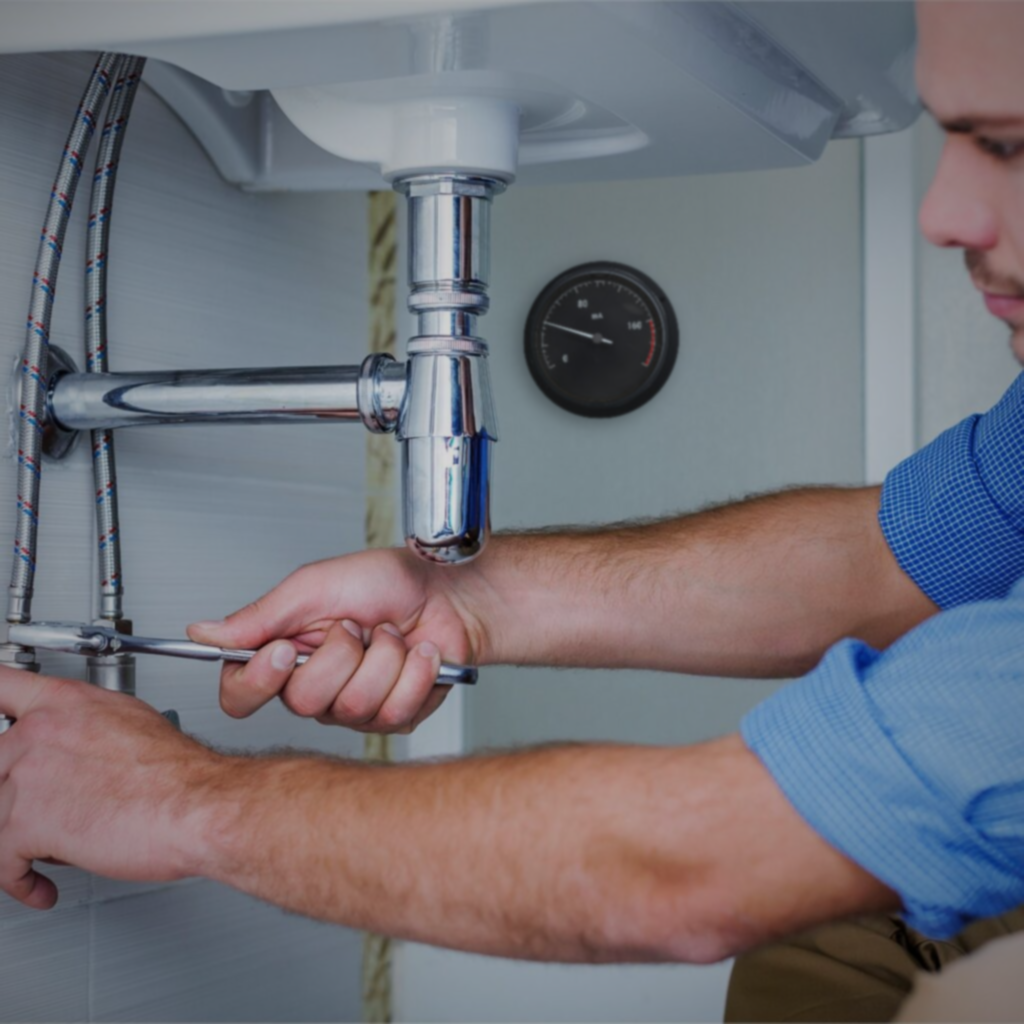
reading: 40mA
